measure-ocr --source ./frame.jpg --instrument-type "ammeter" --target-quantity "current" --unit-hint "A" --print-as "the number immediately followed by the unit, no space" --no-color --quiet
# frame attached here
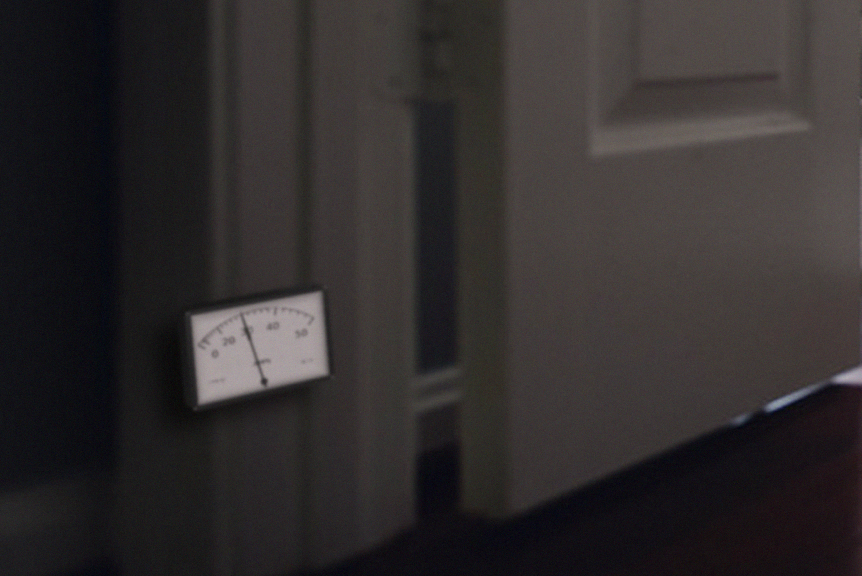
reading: 30A
